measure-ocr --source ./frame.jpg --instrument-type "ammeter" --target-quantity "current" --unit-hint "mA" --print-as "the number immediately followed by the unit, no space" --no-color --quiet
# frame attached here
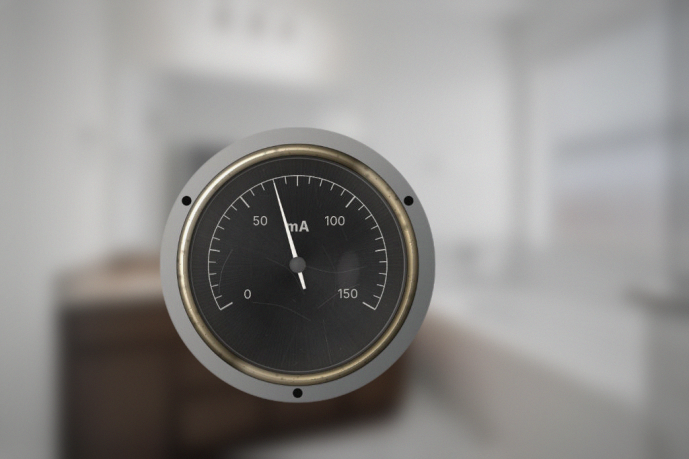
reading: 65mA
